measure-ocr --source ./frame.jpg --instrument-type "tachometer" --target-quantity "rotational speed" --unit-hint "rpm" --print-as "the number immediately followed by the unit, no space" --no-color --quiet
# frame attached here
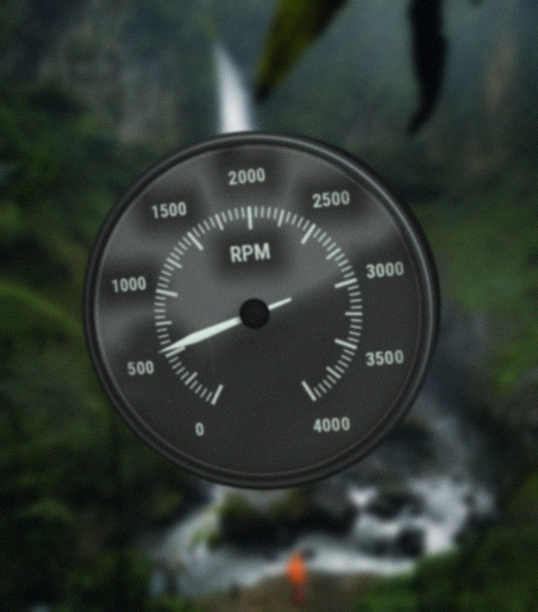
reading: 550rpm
